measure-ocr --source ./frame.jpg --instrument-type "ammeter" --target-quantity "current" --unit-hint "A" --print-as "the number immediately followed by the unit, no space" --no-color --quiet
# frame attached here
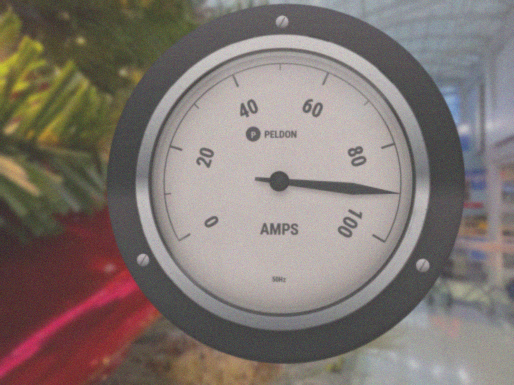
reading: 90A
